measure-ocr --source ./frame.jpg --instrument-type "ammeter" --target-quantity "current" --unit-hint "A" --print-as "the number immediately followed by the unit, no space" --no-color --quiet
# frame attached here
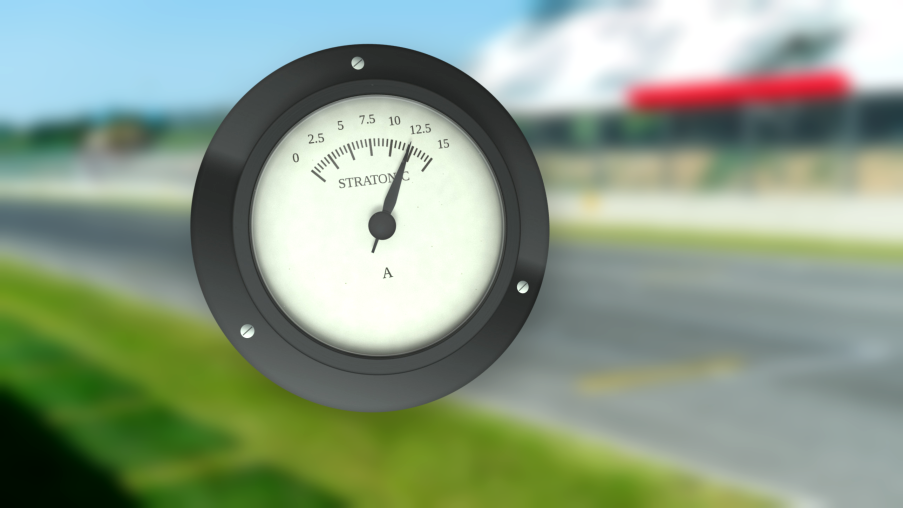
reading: 12A
